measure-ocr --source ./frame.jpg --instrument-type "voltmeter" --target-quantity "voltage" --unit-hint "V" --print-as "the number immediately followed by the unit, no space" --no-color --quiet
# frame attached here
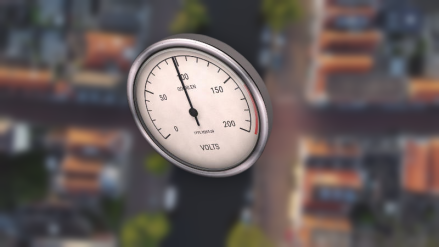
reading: 100V
